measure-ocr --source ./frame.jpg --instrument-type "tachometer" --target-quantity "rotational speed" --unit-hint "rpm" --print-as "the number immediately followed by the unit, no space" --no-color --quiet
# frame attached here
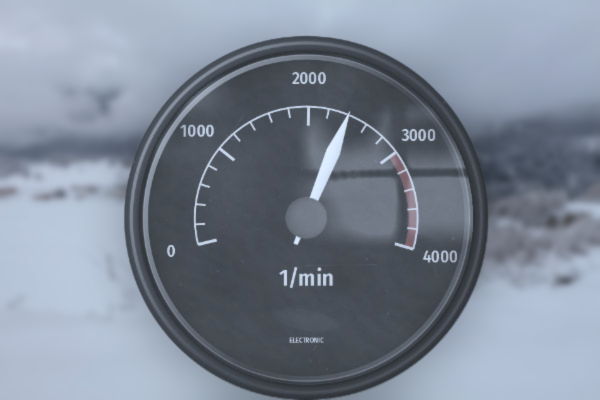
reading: 2400rpm
